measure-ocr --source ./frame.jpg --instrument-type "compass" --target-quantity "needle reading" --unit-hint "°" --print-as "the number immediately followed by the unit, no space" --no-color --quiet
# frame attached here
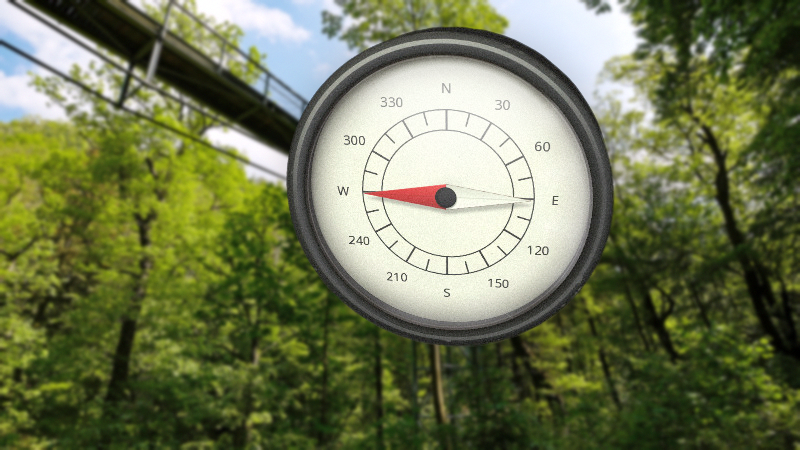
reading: 270°
